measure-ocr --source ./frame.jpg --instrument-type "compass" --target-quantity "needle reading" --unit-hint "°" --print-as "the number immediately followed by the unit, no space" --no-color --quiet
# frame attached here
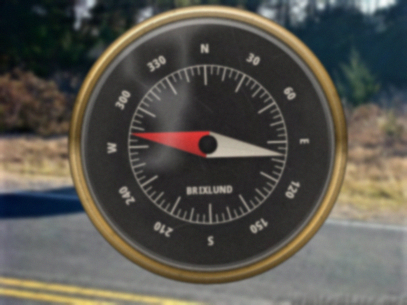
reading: 280°
